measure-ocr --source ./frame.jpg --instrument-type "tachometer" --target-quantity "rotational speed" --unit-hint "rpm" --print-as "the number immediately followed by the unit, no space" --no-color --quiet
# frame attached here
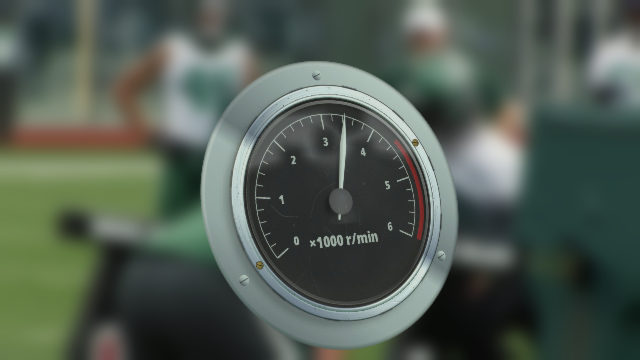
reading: 3400rpm
